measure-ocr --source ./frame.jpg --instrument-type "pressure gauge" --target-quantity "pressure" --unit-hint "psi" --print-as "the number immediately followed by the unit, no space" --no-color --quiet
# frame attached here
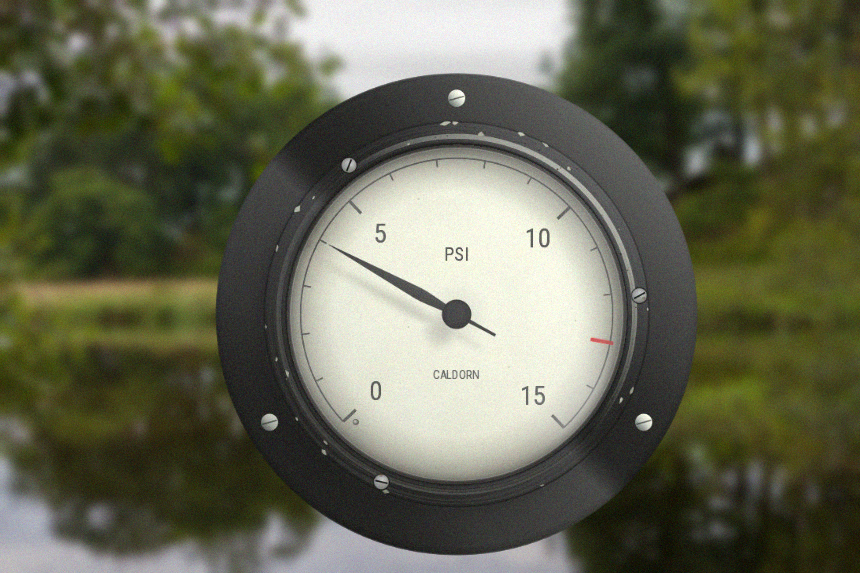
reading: 4psi
